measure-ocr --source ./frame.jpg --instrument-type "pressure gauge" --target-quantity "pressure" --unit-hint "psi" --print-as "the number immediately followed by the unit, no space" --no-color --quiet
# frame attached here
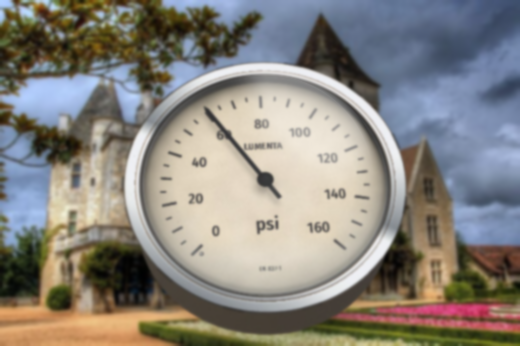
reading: 60psi
